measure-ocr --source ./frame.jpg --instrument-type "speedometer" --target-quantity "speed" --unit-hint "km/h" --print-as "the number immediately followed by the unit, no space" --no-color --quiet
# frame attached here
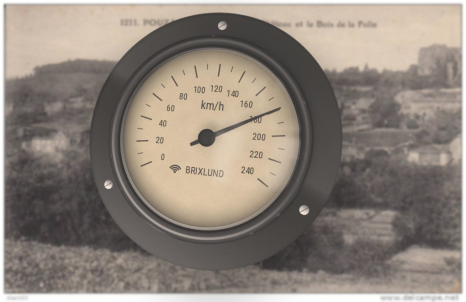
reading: 180km/h
